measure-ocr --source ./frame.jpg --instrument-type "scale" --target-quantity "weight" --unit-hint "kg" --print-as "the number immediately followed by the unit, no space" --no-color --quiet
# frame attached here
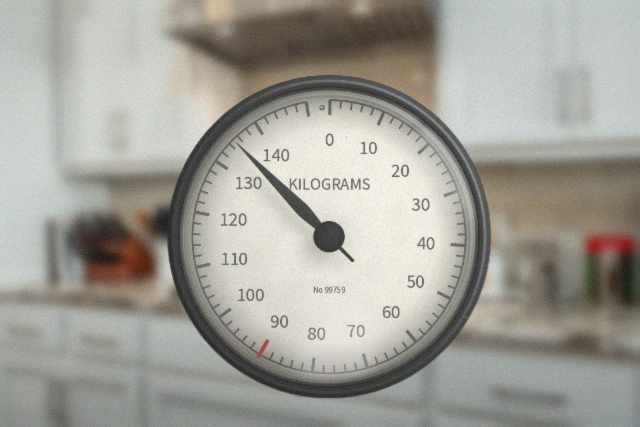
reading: 135kg
